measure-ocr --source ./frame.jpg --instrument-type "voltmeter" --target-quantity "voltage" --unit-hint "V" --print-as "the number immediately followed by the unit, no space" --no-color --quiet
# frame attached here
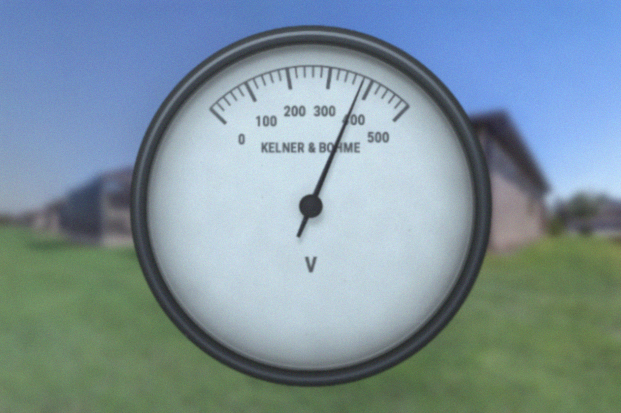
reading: 380V
